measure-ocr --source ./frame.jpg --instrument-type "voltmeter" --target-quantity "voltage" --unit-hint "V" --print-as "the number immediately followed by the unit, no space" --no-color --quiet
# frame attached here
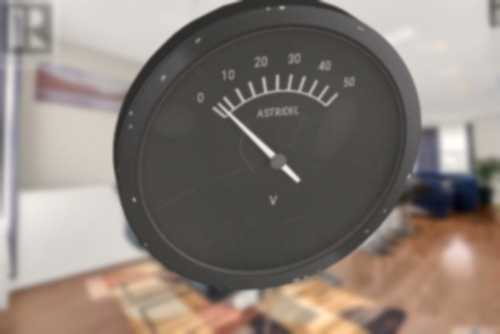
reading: 2.5V
